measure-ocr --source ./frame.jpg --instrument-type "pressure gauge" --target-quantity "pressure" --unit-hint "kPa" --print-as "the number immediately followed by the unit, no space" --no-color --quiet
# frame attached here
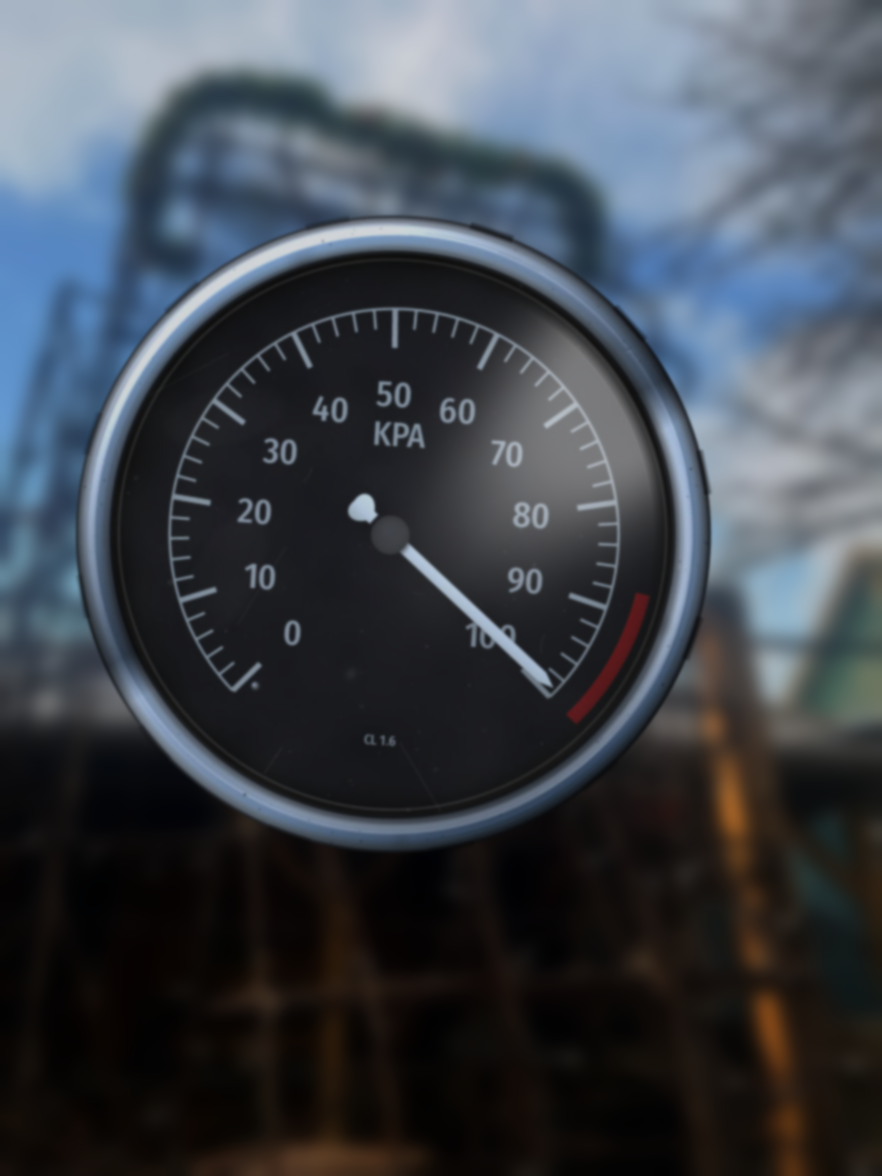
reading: 99kPa
